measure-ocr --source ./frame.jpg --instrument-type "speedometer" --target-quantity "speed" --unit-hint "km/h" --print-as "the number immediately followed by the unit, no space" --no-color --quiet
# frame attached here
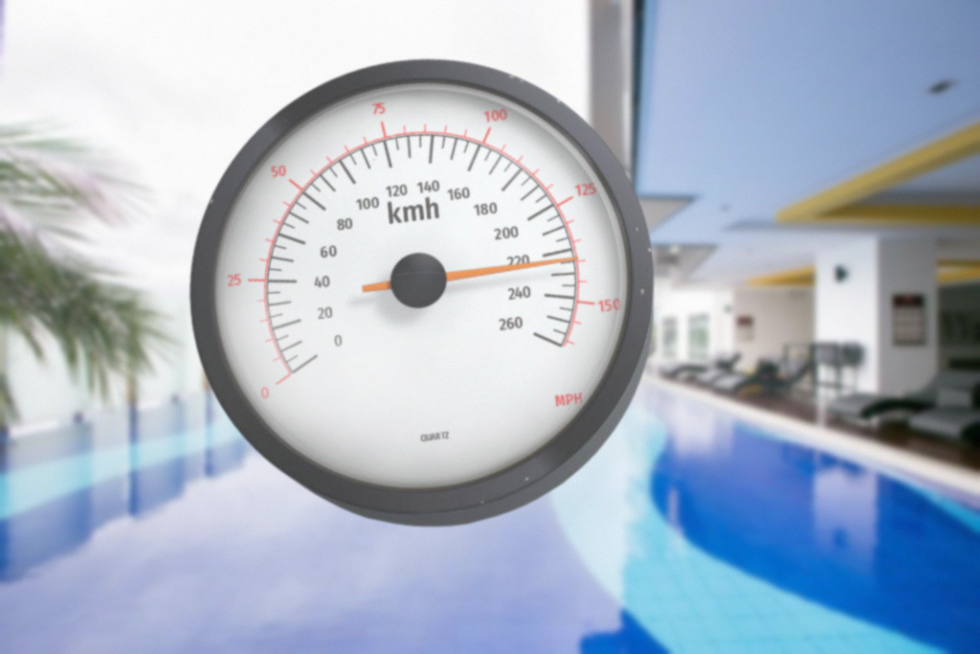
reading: 225km/h
